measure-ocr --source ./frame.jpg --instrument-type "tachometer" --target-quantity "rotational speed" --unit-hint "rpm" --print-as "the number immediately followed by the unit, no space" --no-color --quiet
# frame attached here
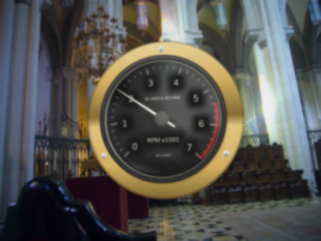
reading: 2000rpm
